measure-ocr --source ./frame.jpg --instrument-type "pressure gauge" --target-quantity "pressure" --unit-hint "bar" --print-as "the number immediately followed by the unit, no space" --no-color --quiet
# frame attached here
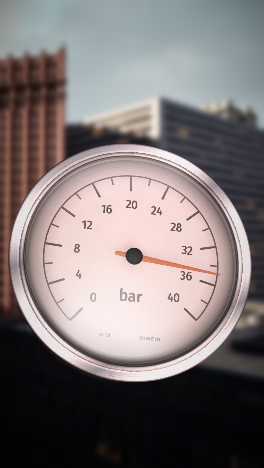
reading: 35bar
